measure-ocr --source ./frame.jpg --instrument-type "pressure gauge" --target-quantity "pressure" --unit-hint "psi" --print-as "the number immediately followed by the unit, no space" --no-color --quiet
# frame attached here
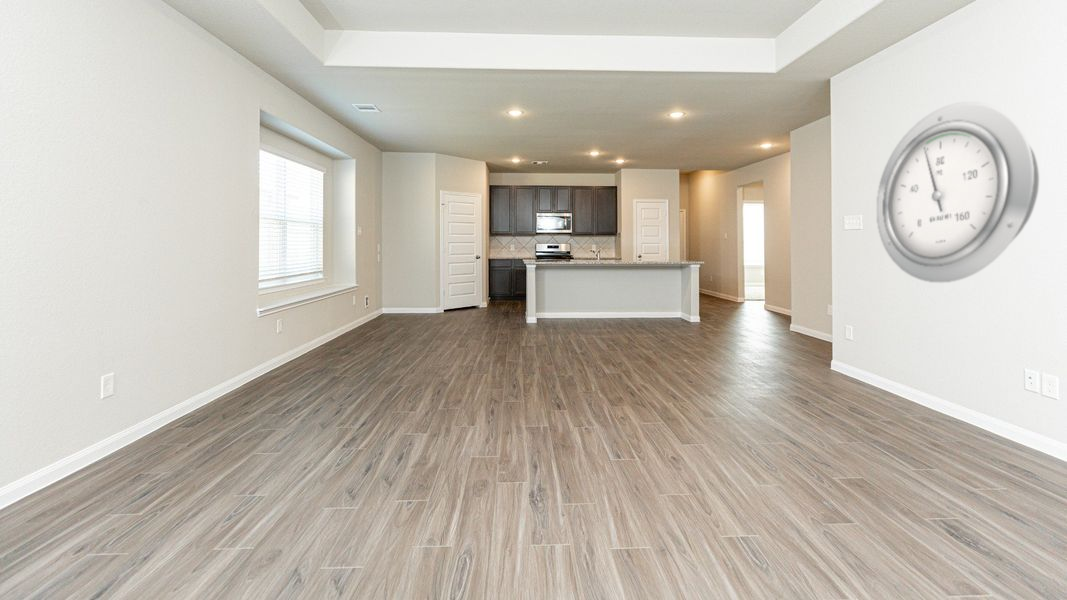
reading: 70psi
